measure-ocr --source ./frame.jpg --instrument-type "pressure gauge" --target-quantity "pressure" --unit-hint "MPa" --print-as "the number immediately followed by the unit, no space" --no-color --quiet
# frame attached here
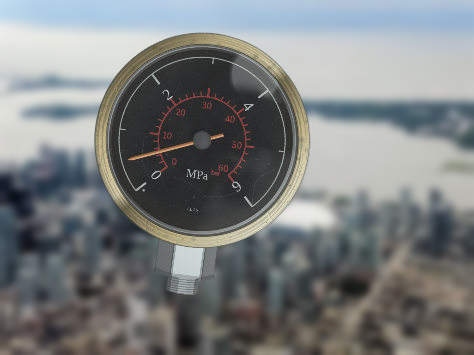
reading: 0.5MPa
